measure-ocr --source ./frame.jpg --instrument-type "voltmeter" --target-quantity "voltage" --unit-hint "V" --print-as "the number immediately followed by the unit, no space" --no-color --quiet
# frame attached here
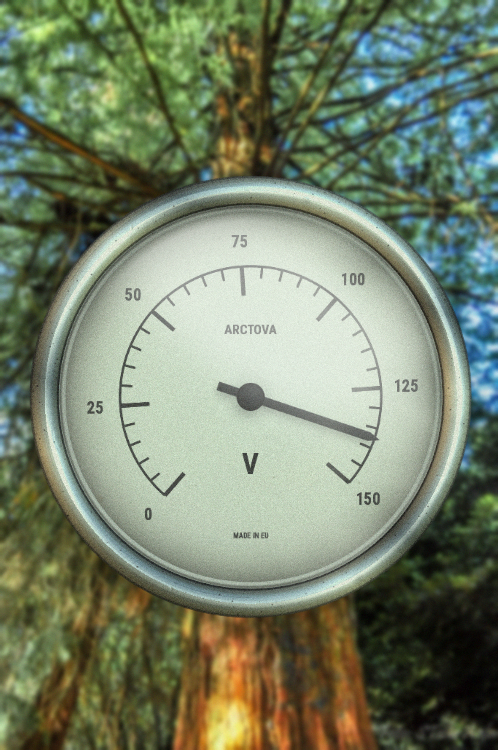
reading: 137.5V
